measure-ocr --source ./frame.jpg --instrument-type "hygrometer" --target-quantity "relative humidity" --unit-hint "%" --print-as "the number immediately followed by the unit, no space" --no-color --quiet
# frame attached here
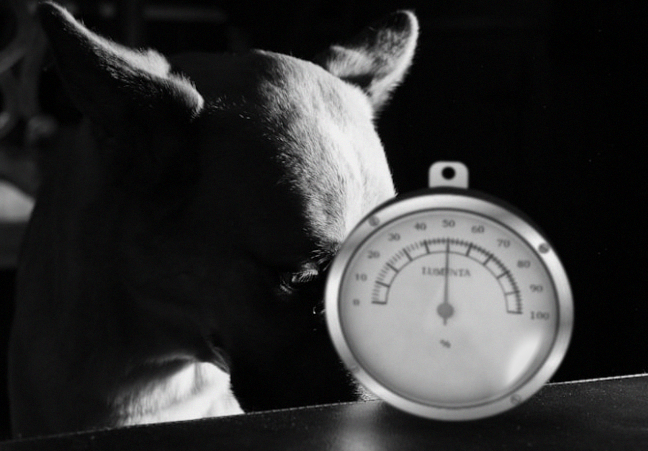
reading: 50%
